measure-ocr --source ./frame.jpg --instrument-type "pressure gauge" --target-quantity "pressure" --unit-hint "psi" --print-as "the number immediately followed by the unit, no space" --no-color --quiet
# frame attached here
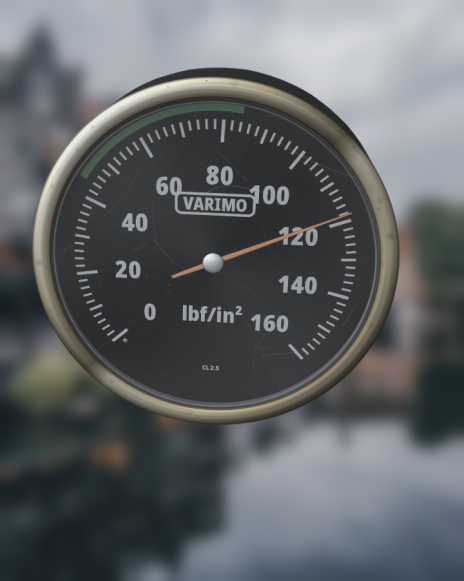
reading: 118psi
